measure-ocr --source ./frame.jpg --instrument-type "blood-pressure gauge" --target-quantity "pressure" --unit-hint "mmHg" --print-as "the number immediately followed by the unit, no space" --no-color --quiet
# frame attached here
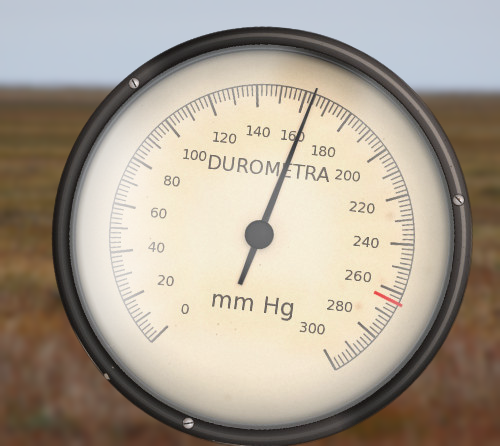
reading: 164mmHg
